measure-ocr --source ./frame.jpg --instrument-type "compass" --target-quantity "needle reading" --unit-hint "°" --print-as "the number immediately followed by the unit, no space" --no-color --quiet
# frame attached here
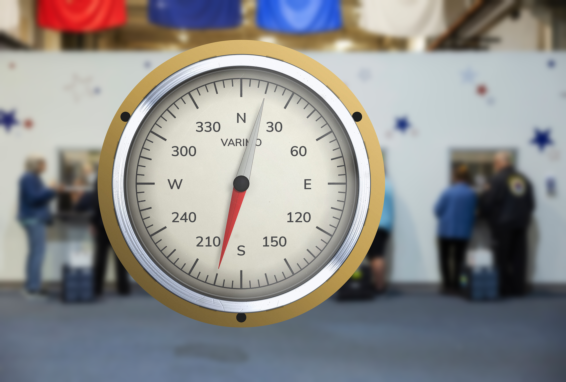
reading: 195°
